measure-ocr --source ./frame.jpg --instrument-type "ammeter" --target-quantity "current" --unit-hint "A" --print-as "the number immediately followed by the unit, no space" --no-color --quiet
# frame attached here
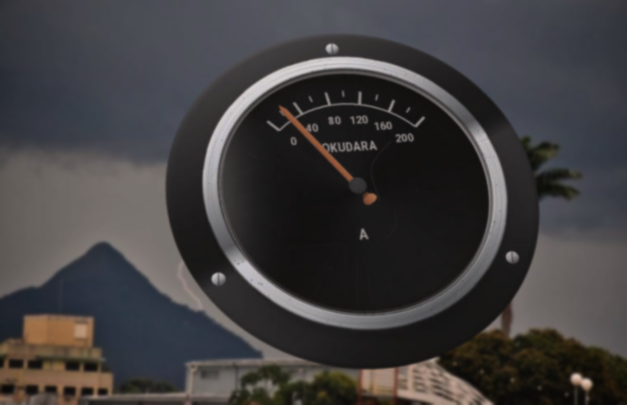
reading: 20A
